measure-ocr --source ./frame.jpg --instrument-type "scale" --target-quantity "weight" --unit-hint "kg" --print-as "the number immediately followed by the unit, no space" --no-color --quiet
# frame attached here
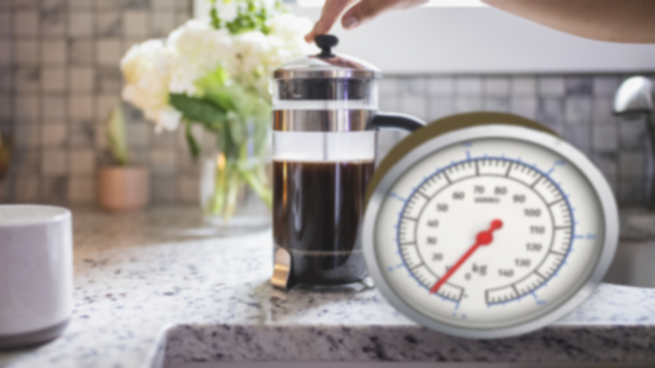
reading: 10kg
